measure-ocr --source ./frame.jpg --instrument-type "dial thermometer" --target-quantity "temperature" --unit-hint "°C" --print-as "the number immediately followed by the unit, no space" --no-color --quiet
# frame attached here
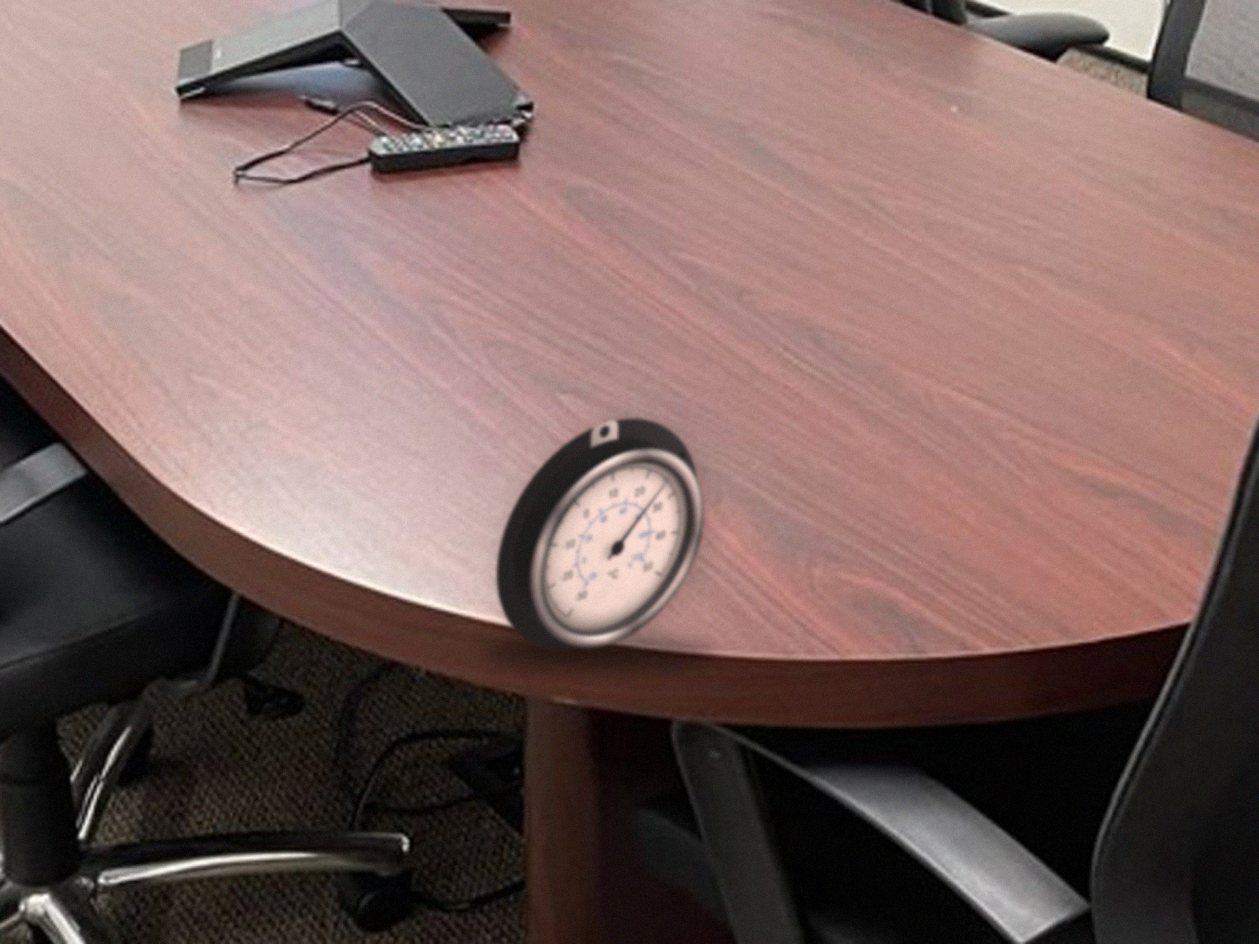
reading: 25°C
